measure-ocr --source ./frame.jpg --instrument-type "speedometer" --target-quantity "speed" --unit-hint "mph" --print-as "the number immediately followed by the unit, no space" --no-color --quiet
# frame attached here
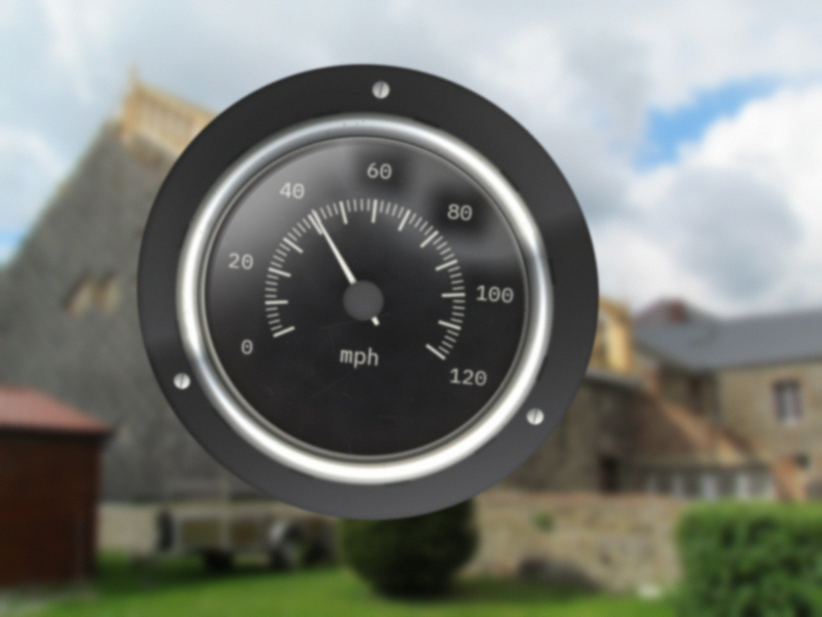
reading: 42mph
